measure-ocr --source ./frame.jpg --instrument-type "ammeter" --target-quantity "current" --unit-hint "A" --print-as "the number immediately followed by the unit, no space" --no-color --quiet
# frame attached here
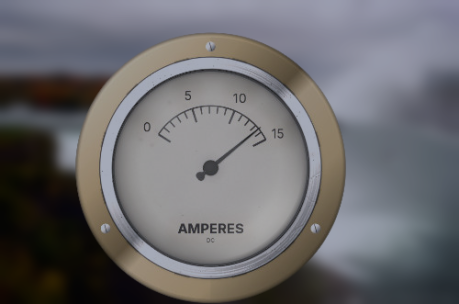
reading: 13.5A
